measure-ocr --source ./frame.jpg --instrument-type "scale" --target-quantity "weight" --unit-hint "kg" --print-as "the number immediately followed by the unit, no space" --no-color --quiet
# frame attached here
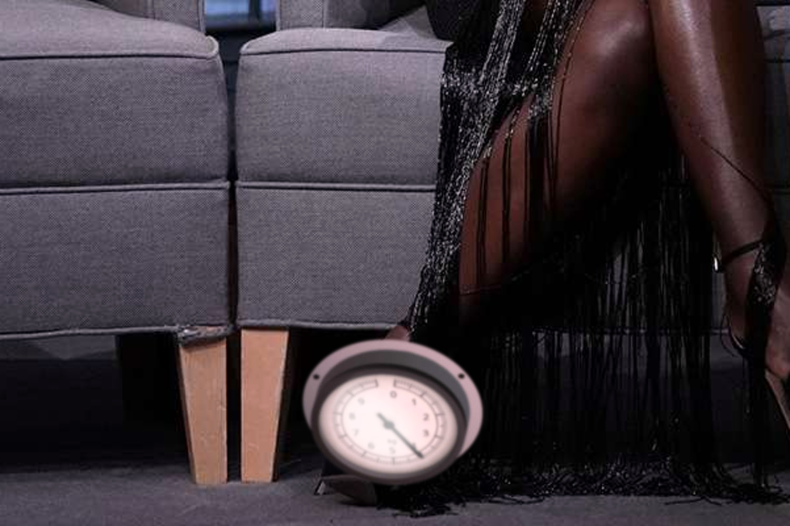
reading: 4kg
